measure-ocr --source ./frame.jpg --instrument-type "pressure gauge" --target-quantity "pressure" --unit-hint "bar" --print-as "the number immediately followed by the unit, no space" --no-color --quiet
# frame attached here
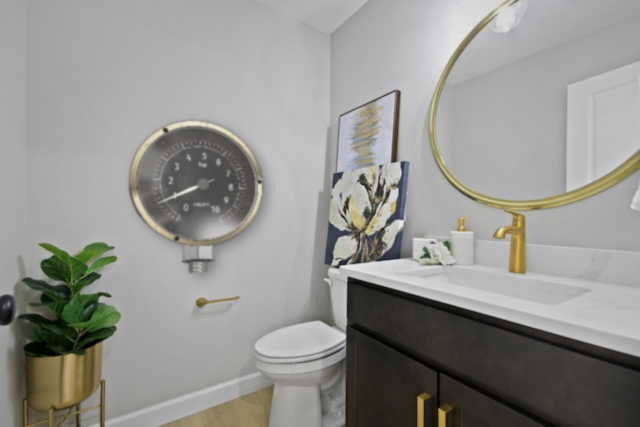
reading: 1bar
